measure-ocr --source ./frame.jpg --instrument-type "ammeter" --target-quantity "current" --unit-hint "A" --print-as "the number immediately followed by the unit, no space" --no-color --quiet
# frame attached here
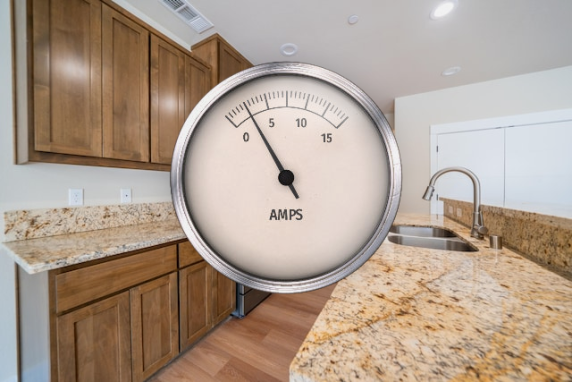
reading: 2.5A
